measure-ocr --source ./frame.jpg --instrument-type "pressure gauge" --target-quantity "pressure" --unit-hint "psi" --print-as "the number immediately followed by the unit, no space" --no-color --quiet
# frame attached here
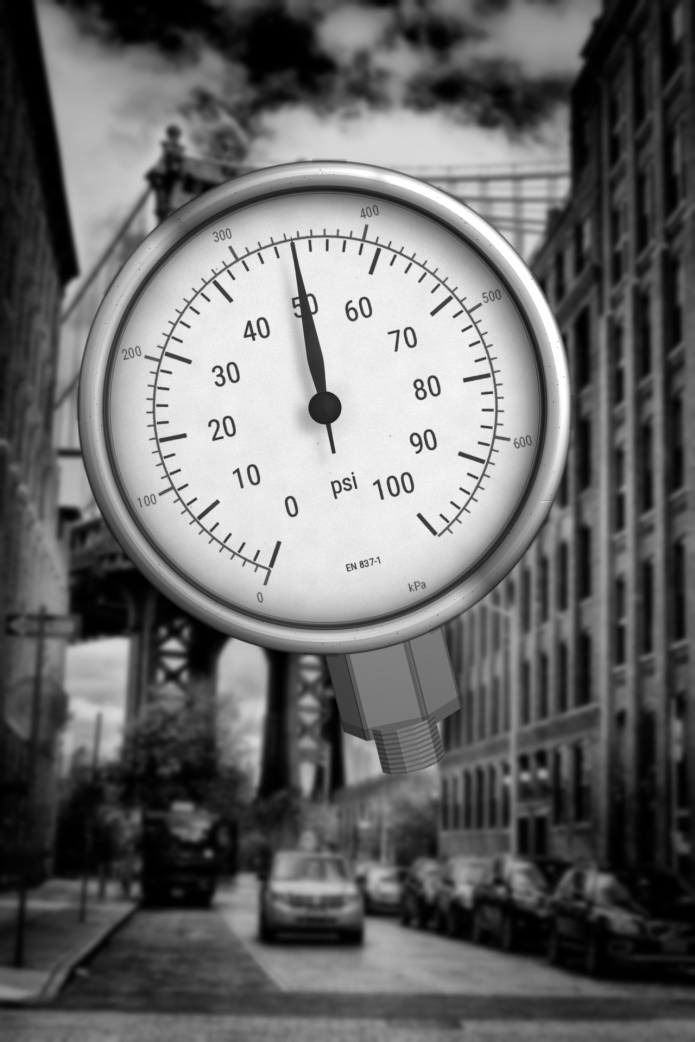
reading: 50psi
